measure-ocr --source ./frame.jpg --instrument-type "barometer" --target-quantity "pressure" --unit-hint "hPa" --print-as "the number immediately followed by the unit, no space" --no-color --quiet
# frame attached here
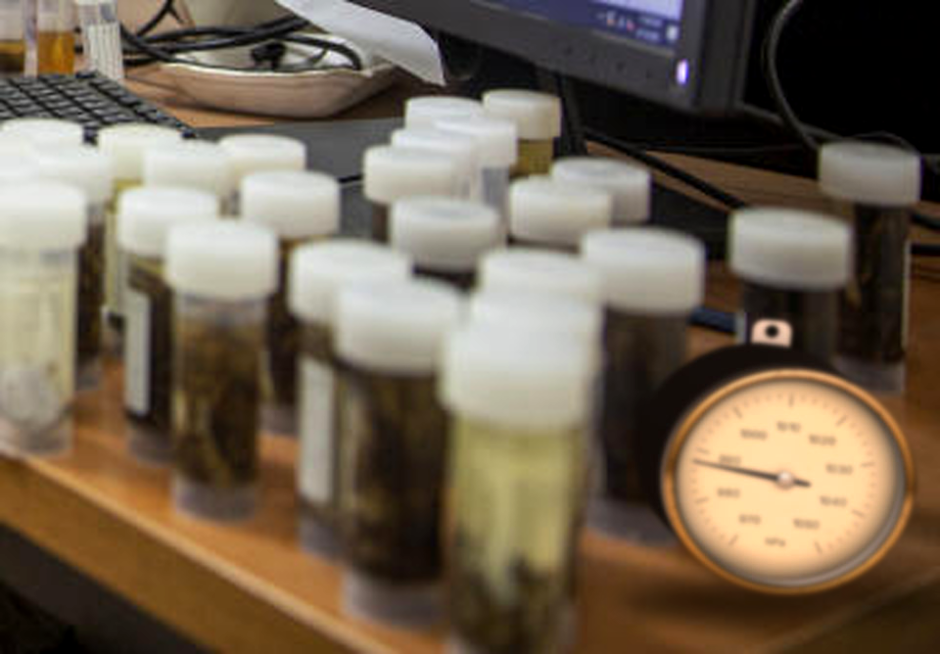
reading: 988hPa
